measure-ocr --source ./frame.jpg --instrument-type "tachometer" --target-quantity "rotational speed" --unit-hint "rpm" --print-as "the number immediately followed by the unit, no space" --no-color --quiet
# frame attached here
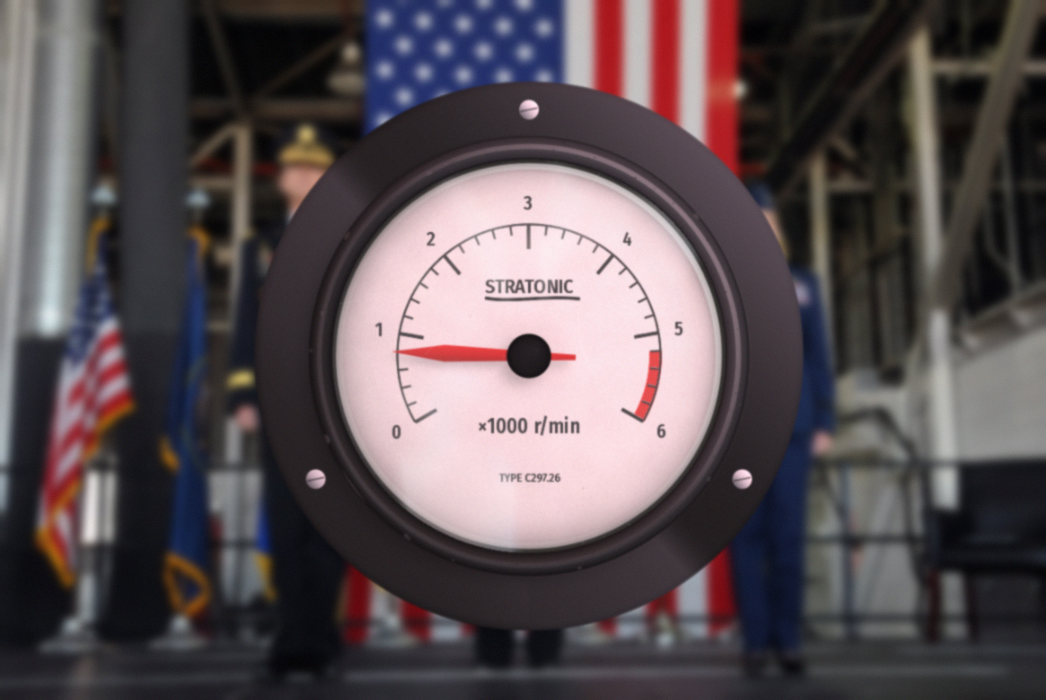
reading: 800rpm
